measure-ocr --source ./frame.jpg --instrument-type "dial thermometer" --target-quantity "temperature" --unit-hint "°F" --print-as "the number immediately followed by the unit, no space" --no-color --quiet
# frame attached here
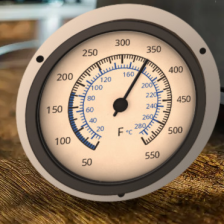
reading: 350°F
